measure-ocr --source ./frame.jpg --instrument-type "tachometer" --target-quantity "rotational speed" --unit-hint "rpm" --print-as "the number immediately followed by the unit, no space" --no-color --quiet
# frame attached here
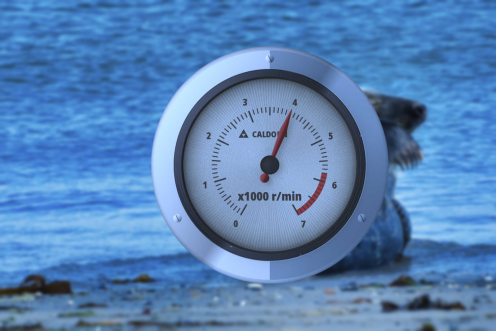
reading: 4000rpm
